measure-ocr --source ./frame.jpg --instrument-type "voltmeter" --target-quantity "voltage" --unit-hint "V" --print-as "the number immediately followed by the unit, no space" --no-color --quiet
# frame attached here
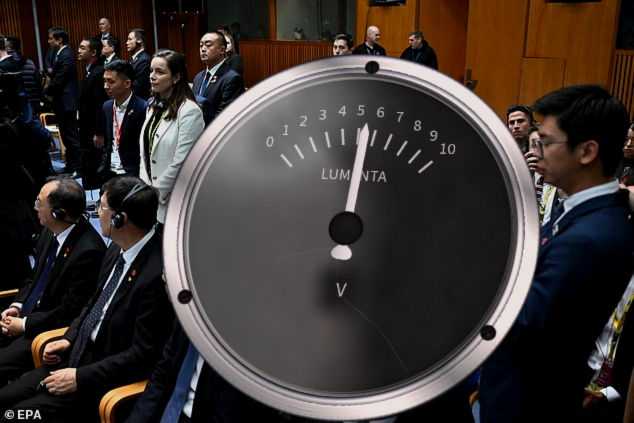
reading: 5.5V
